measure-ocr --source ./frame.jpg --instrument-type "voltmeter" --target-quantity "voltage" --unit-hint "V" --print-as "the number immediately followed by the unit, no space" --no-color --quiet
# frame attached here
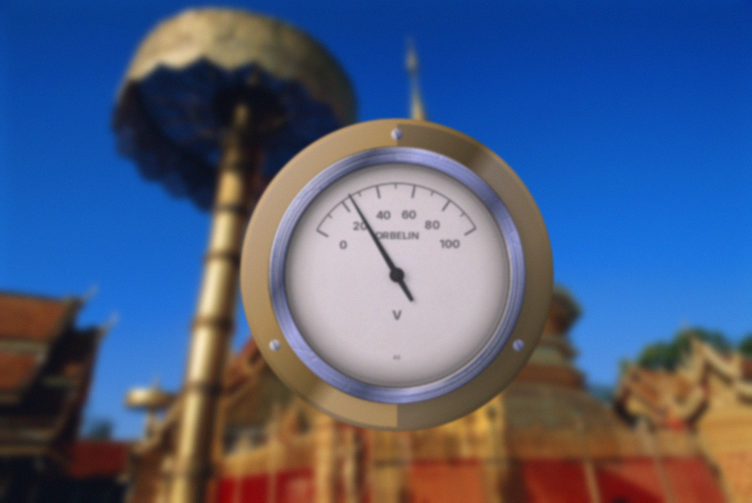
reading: 25V
